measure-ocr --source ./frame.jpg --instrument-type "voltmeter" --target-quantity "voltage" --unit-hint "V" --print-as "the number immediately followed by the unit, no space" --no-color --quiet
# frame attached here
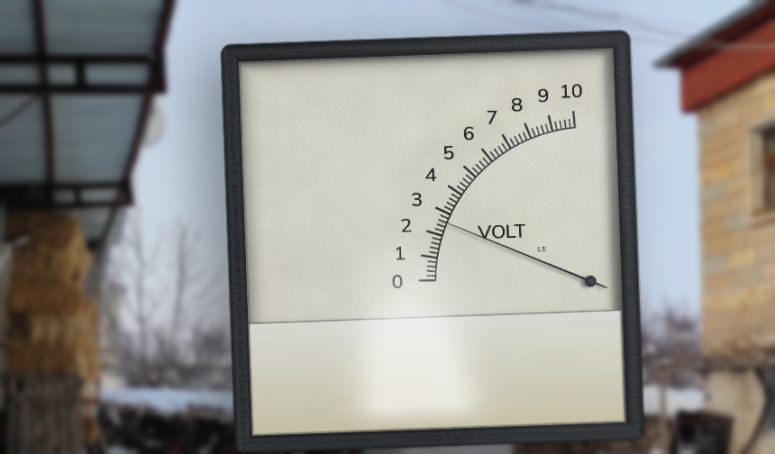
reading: 2.6V
